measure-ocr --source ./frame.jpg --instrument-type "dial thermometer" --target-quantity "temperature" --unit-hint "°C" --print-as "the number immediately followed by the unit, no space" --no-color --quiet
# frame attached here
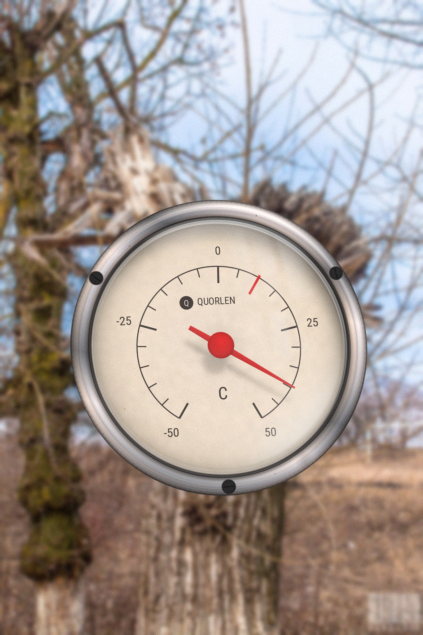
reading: 40°C
